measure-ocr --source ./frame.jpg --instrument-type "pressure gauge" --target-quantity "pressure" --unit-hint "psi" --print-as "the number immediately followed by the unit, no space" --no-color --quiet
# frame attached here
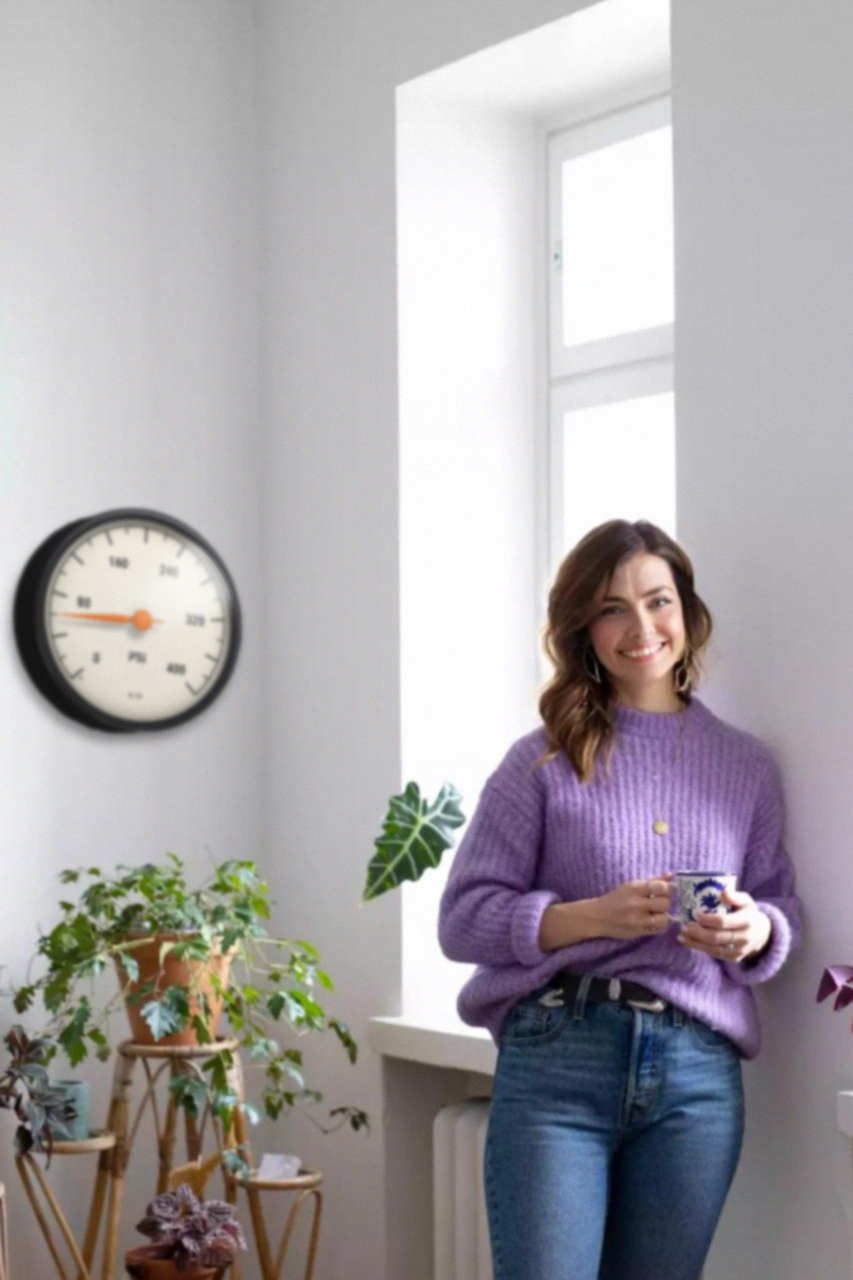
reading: 60psi
